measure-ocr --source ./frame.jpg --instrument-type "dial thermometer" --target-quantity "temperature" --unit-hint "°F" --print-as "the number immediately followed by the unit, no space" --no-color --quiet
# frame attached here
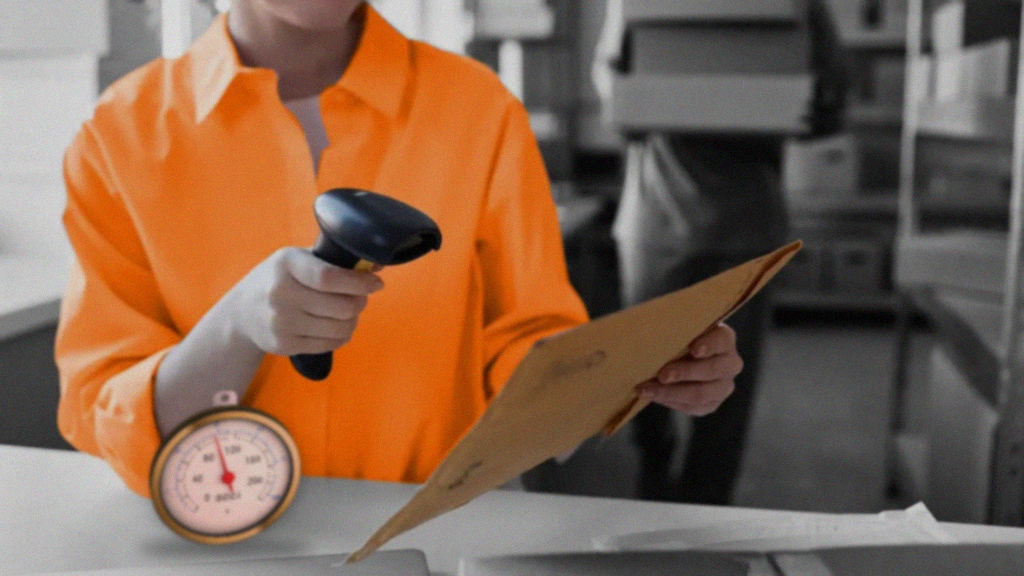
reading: 100°F
